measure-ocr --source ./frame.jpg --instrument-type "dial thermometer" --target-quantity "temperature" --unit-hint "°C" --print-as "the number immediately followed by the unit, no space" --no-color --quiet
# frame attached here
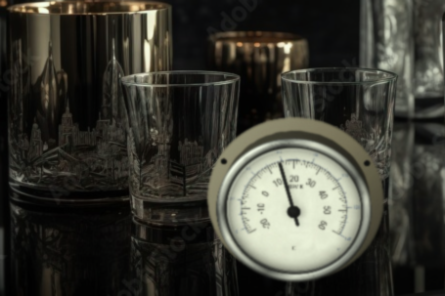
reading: 15°C
